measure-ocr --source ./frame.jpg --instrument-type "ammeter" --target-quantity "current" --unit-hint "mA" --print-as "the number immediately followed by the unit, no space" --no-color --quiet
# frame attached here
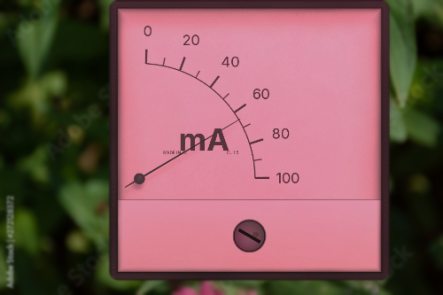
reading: 65mA
